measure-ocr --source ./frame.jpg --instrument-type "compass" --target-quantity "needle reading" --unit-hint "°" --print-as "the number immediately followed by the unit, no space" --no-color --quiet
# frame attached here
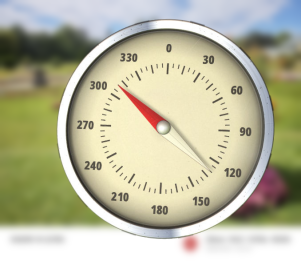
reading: 310°
